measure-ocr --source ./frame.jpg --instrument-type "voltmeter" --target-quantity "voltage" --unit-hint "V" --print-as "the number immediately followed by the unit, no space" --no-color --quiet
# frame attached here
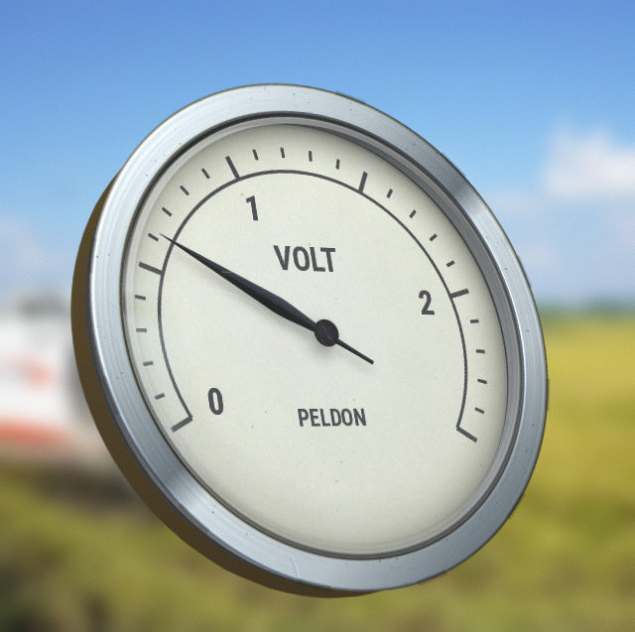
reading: 0.6V
